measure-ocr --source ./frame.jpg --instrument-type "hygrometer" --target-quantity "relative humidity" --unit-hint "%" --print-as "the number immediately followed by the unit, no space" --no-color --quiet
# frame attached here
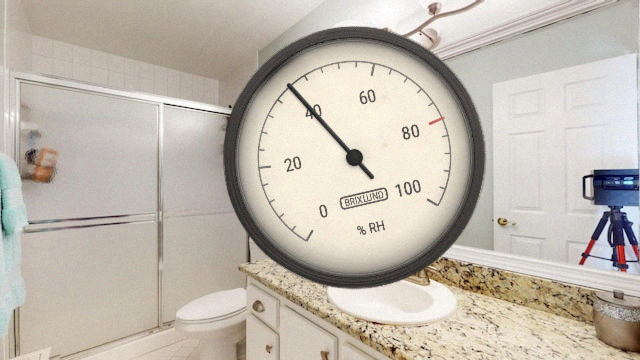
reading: 40%
